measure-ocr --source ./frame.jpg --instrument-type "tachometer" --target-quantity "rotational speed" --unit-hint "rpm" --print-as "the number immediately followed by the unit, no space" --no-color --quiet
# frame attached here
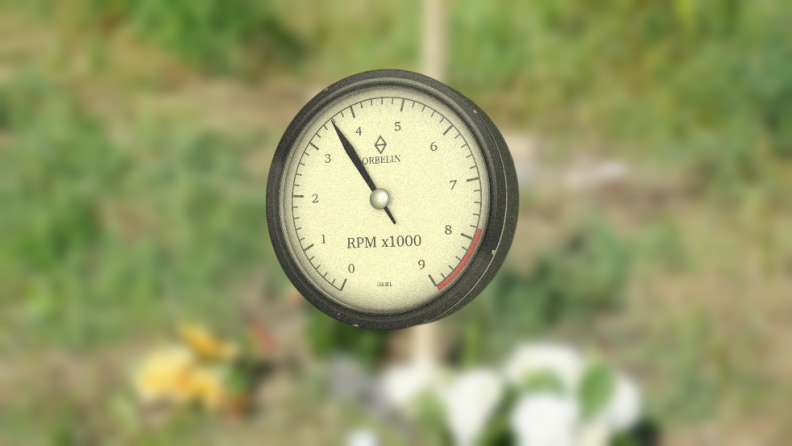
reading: 3600rpm
